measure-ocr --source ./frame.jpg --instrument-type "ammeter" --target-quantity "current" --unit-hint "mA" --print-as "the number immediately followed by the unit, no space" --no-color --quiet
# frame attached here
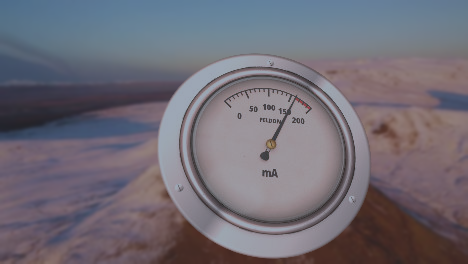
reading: 160mA
